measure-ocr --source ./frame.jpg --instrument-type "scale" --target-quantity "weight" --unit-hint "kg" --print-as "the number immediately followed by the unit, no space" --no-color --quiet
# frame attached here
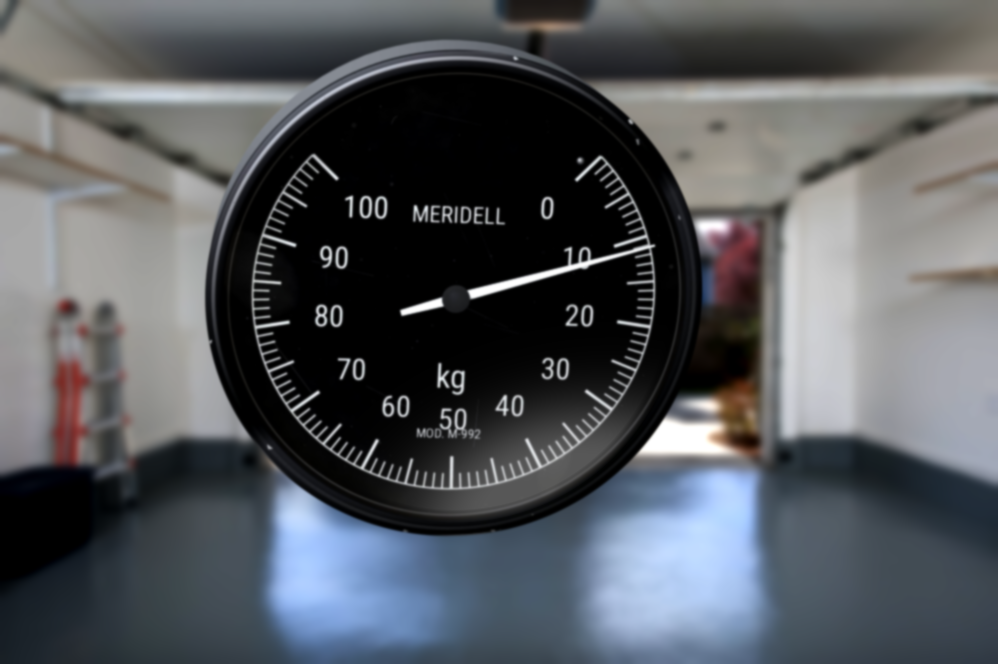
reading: 11kg
